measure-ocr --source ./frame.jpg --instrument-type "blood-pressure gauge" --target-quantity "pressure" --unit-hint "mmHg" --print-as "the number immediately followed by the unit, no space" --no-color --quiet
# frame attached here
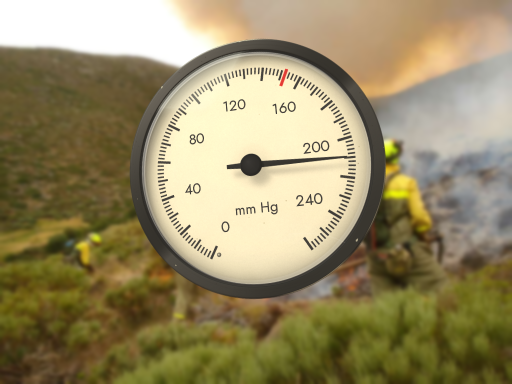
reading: 210mmHg
